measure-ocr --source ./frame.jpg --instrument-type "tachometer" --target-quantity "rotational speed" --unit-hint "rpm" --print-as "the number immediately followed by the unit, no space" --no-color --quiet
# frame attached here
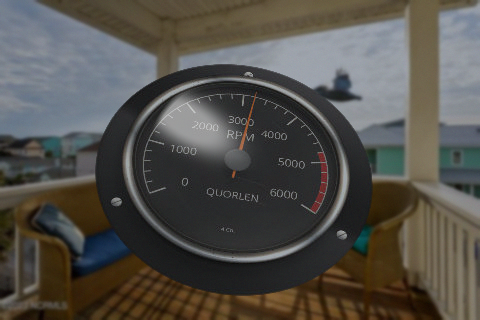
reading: 3200rpm
